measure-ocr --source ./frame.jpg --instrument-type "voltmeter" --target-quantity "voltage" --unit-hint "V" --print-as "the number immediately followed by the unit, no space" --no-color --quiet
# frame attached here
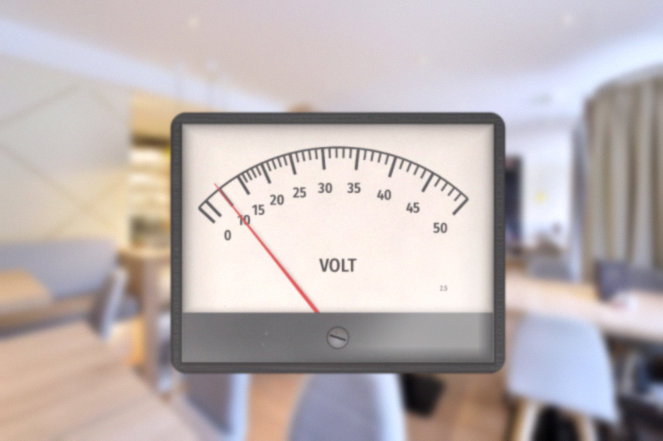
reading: 10V
